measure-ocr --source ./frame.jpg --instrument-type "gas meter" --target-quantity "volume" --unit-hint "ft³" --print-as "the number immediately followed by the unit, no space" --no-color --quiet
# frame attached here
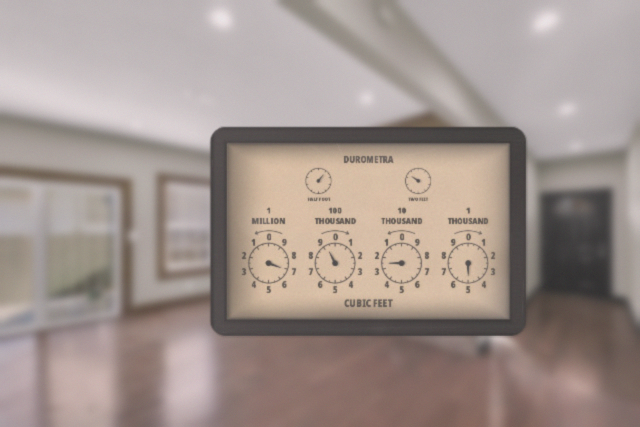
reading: 692500ft³
